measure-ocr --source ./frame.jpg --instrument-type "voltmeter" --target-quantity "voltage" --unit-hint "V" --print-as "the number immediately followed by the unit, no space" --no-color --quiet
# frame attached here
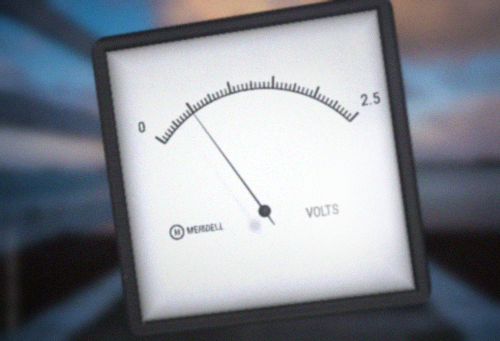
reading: 0.5V
